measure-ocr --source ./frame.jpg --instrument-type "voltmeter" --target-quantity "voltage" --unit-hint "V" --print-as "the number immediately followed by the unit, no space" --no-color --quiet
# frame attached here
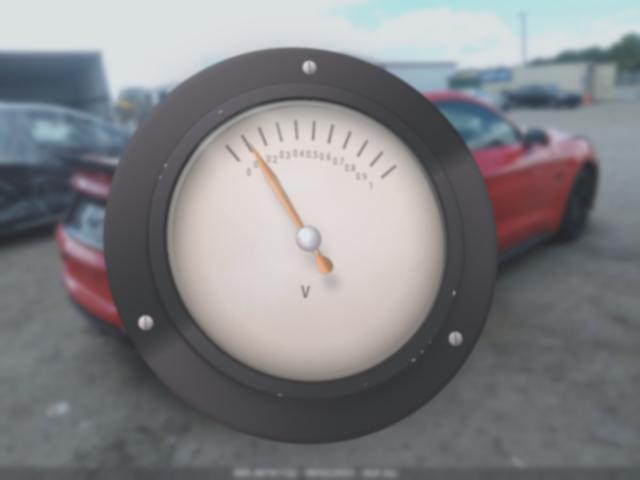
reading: 0.1V
